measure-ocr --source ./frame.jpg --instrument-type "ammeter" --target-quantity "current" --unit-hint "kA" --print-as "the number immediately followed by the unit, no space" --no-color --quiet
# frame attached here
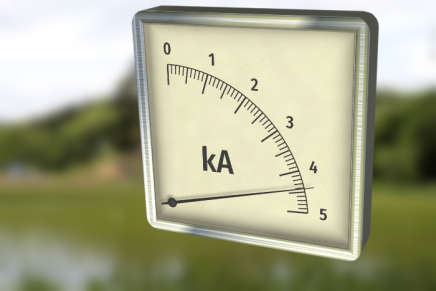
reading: 4.4kA
